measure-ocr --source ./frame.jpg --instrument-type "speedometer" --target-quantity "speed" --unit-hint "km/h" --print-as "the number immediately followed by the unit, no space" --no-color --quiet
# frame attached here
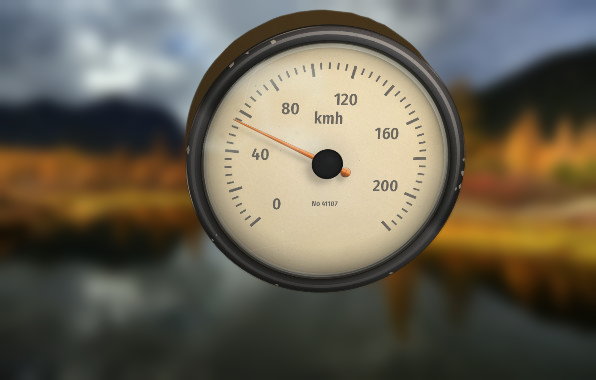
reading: 56km/h
